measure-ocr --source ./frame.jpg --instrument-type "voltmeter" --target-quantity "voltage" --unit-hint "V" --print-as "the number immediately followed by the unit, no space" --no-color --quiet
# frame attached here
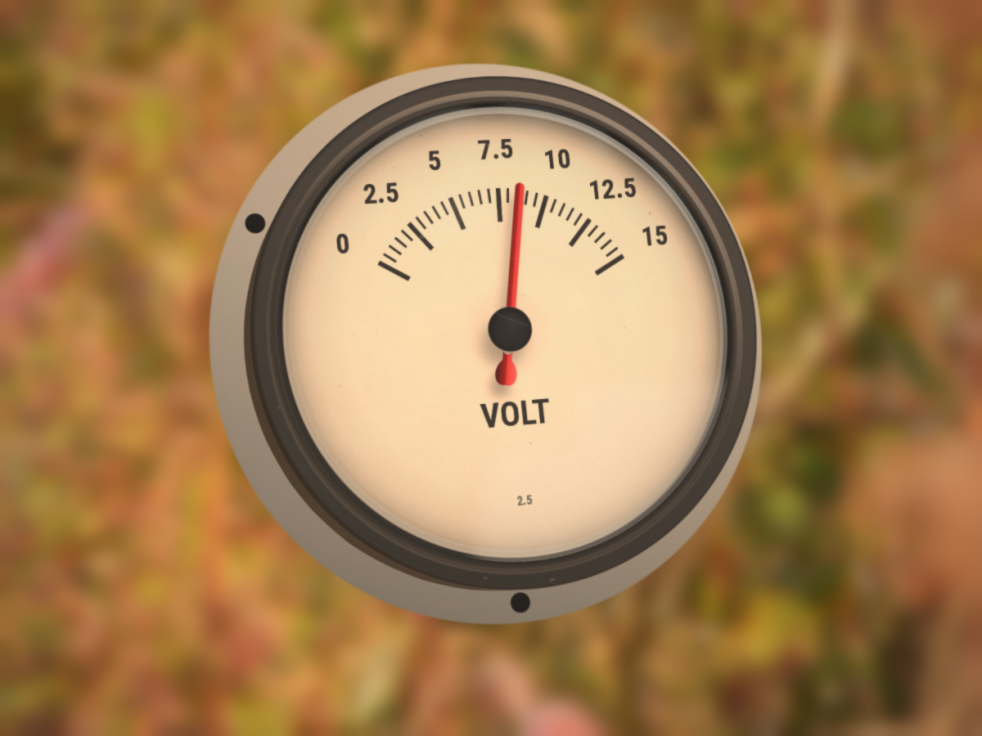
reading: 8.5V
